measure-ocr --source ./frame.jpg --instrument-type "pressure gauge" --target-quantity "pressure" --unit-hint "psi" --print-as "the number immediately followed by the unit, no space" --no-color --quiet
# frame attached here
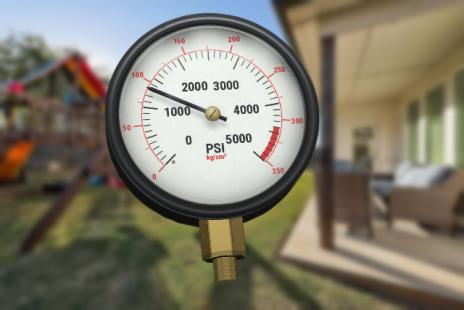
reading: 1300psi
